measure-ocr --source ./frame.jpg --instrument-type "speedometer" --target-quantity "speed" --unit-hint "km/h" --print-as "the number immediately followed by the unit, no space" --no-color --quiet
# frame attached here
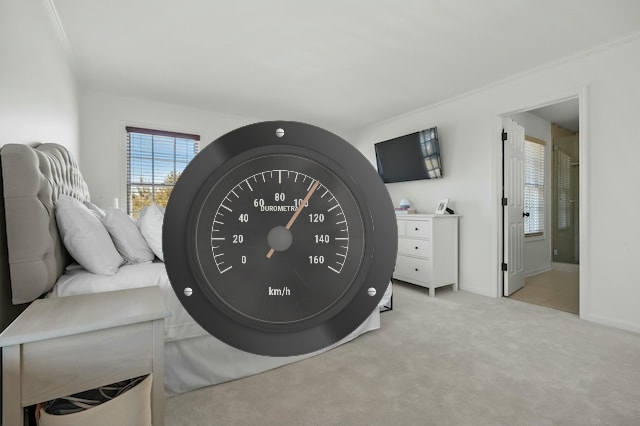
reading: 102.5km/h
